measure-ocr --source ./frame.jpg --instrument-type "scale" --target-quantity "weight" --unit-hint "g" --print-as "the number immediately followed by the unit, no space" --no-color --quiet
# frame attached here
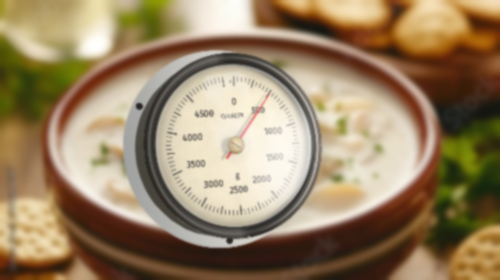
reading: 500g
